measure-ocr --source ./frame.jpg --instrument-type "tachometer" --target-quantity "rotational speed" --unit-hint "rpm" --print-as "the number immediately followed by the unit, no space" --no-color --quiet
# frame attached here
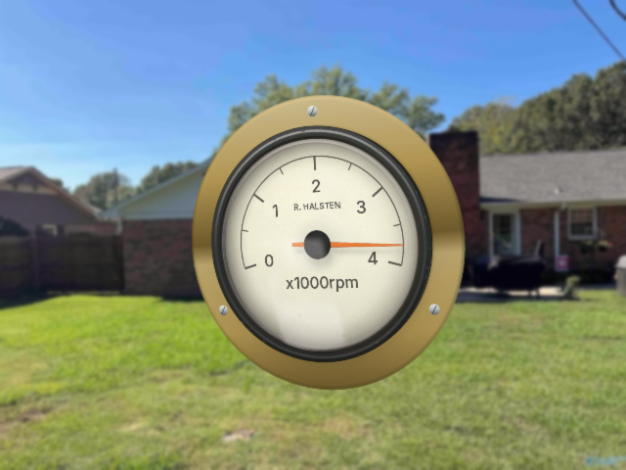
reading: 3750rpm
